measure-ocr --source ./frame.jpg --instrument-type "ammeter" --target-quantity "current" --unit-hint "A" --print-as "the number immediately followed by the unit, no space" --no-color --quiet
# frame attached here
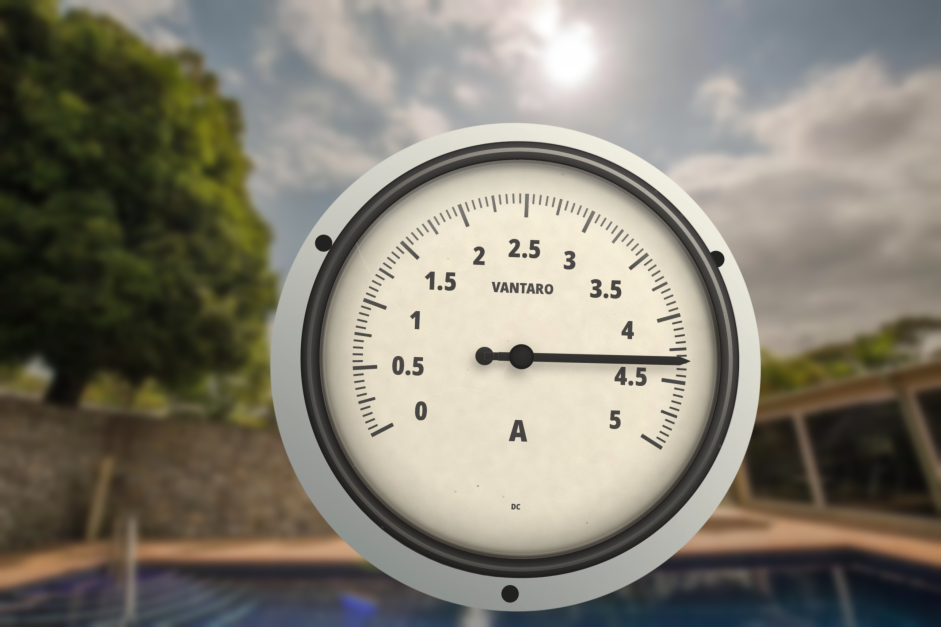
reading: 4.35A
